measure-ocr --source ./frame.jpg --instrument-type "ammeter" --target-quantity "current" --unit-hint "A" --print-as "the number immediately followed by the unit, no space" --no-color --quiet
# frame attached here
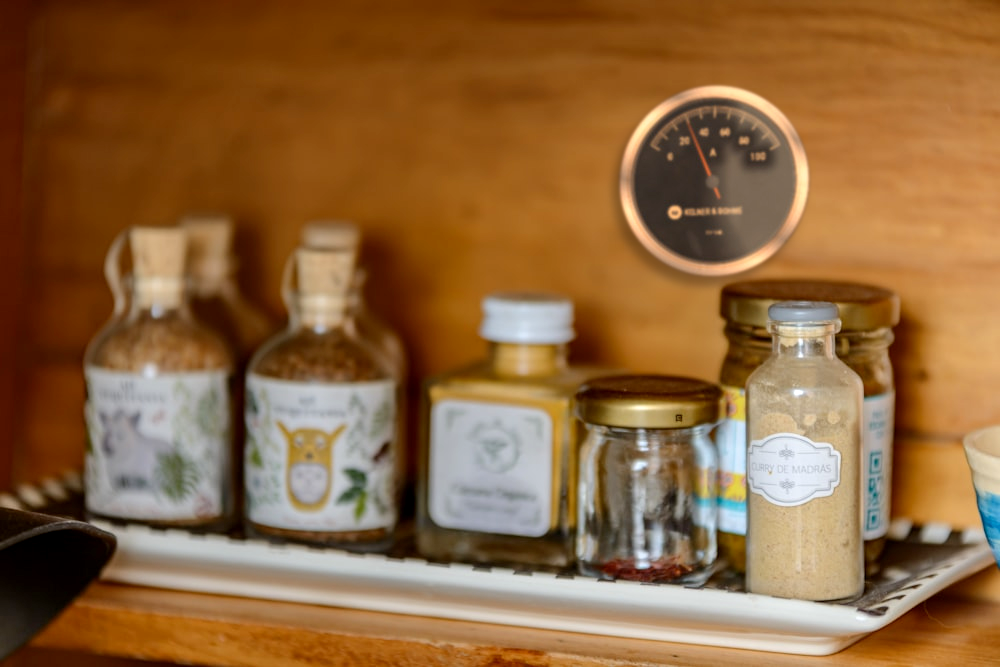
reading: 30A
